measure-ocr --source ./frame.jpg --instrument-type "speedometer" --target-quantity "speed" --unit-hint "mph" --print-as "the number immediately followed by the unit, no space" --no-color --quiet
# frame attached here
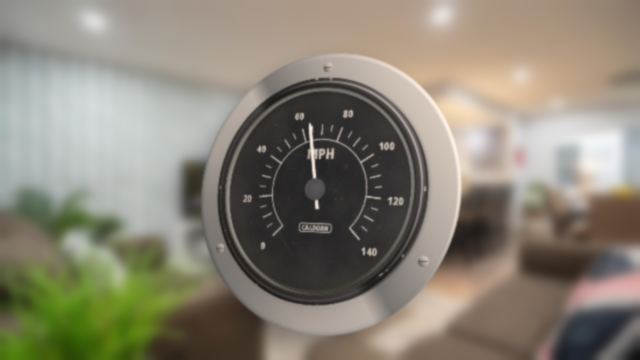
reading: 65mph
